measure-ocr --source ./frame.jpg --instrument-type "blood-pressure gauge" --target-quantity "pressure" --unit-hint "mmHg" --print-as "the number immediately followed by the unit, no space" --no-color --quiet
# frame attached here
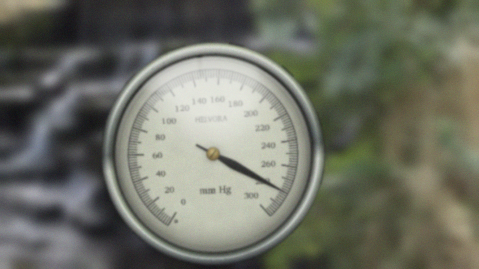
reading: 280mmHg
